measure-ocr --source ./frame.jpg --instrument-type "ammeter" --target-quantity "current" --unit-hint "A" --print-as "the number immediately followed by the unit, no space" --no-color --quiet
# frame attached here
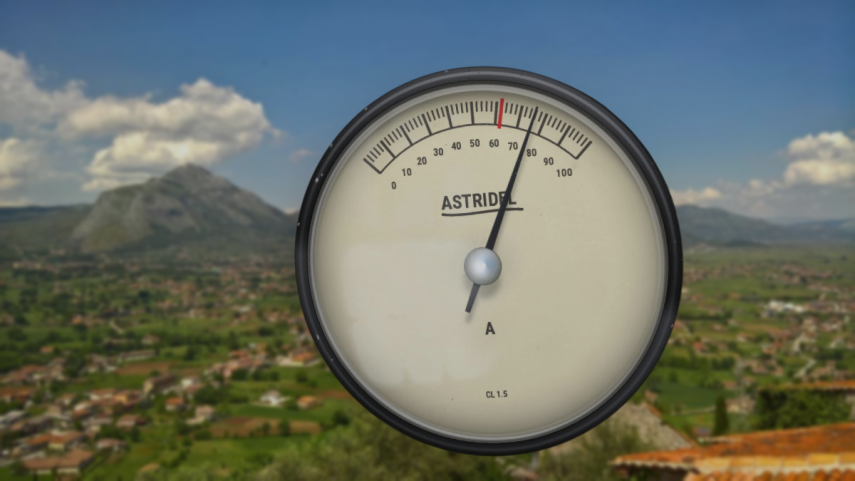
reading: 76A
